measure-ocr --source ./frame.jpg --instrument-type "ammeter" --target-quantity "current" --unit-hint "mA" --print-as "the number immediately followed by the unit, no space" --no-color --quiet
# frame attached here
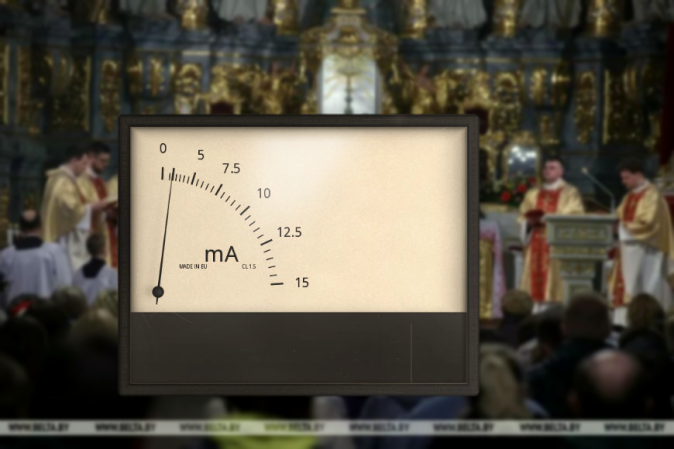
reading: 2.5mA
